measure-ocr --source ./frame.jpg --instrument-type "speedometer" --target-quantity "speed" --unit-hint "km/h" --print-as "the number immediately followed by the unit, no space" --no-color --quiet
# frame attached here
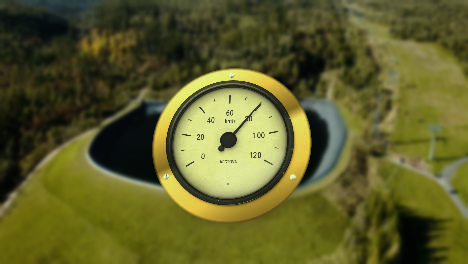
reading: 80km/h
